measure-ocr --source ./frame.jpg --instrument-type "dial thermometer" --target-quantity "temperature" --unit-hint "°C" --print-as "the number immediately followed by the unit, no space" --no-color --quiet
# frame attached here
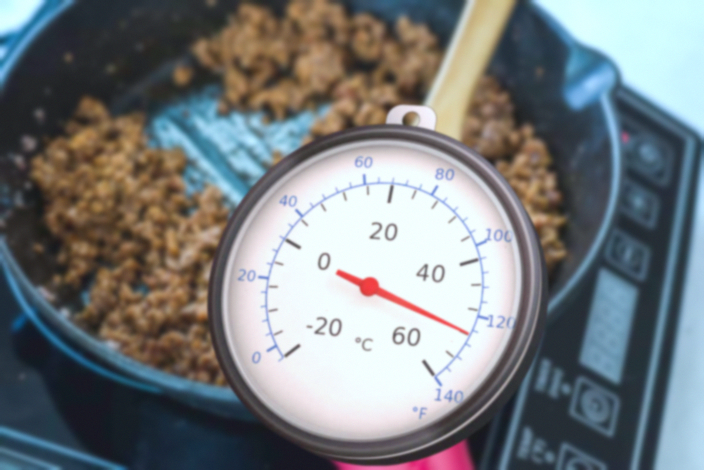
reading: 52°C
